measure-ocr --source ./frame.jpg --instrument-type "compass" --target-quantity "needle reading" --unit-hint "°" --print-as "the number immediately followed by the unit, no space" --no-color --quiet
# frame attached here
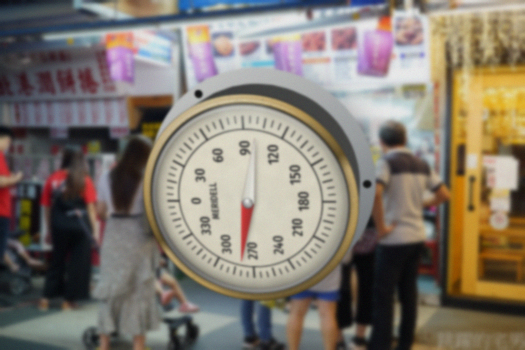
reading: 280°
